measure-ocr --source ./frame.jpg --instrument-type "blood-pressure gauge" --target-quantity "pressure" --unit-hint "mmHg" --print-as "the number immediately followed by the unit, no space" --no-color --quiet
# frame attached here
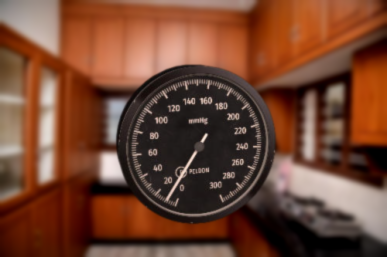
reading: 10mmHg
